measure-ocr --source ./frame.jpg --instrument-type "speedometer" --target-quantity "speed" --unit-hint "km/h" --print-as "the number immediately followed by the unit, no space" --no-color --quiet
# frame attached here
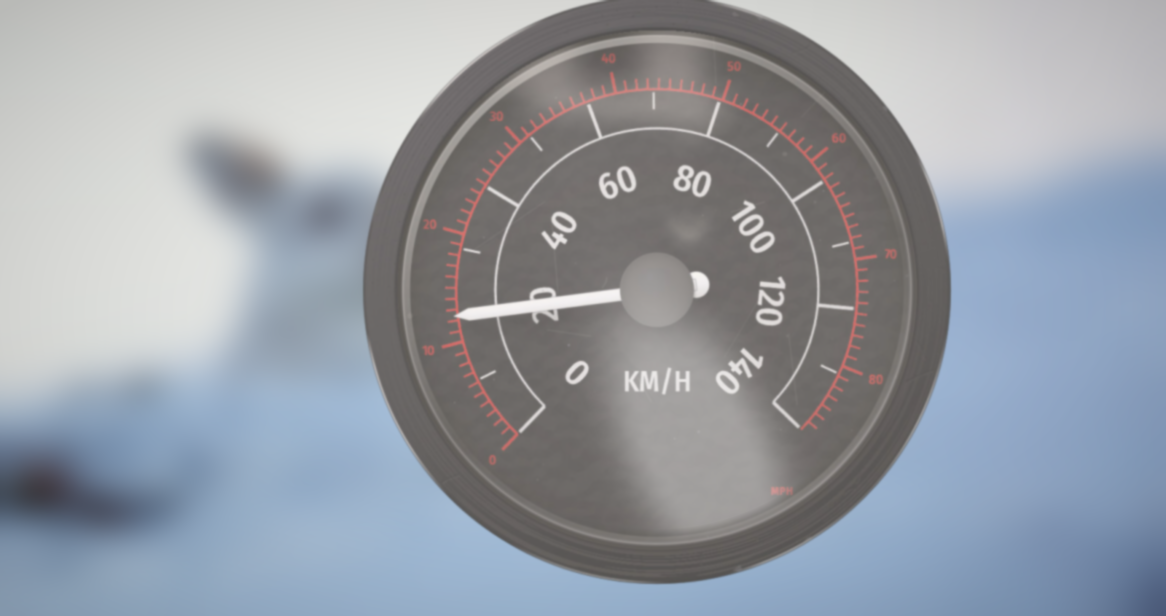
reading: 20km/h
